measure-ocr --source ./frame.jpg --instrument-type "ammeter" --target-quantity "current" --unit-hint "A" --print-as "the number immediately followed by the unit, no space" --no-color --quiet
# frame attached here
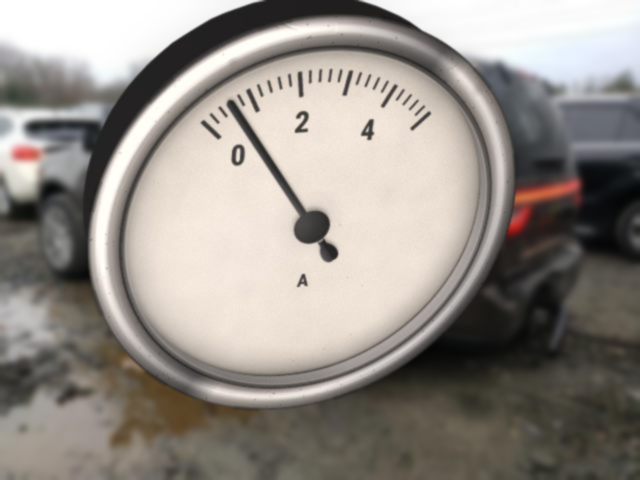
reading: 0.6A
